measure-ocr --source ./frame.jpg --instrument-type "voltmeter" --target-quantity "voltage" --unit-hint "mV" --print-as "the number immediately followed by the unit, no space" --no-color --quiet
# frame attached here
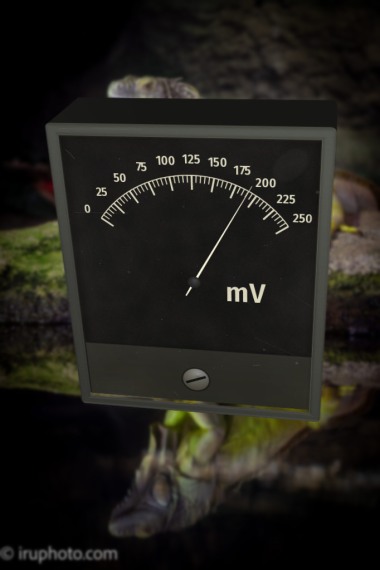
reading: 190mV
